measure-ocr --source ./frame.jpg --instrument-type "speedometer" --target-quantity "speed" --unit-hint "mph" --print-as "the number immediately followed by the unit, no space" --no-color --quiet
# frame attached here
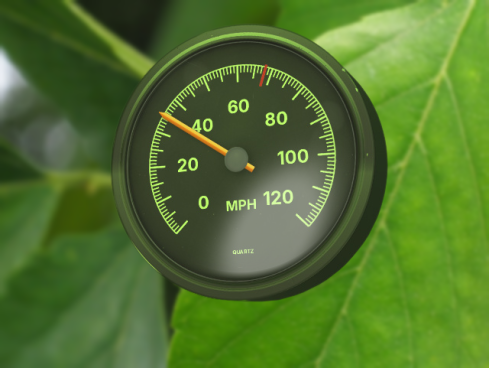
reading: 35mph
